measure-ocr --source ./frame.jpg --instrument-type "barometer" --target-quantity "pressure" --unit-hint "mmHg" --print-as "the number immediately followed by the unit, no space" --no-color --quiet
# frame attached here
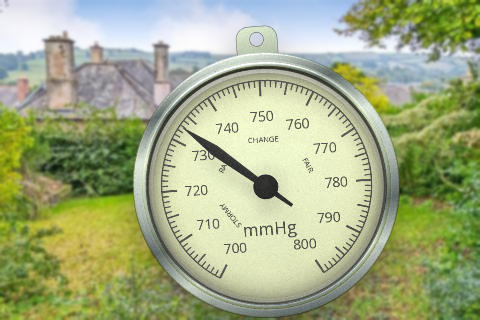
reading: 733mmHg
